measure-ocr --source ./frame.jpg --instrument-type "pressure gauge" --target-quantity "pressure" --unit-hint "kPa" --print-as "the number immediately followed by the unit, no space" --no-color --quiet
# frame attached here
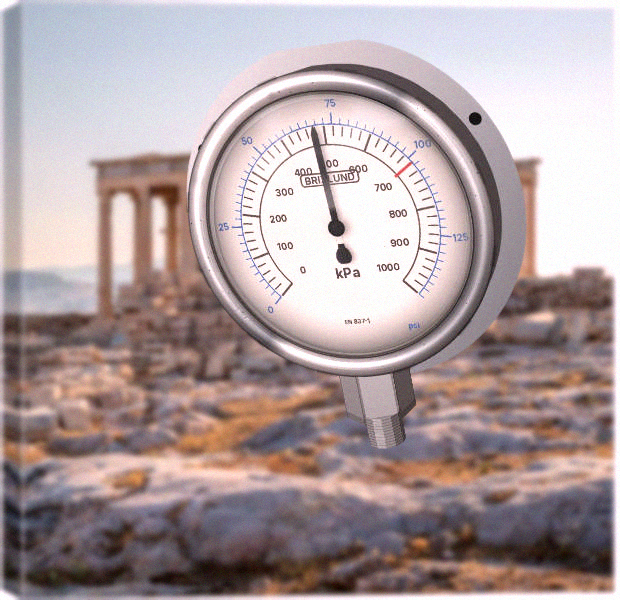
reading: 480kPa
